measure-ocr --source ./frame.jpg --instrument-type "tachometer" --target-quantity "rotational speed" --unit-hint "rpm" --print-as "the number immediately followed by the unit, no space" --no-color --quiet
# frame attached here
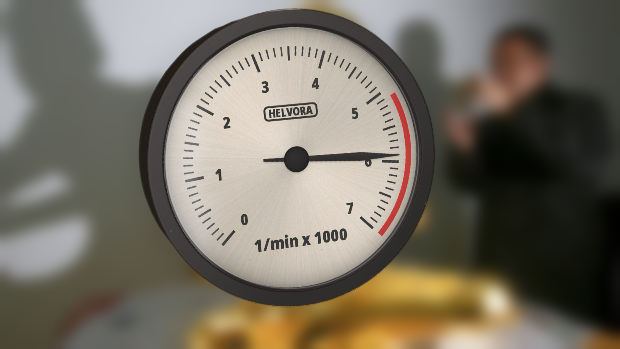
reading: 5900rpm
